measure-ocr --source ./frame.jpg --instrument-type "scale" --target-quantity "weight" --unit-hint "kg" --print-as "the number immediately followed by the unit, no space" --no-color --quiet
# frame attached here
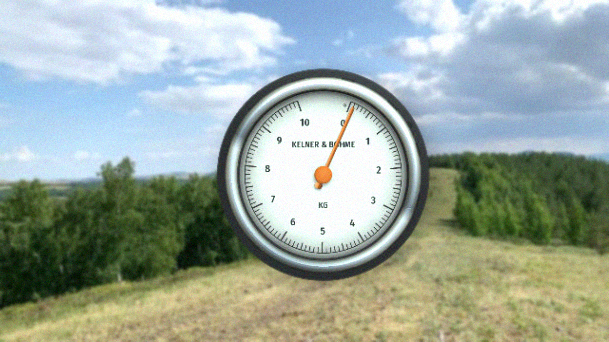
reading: 0.1kg
